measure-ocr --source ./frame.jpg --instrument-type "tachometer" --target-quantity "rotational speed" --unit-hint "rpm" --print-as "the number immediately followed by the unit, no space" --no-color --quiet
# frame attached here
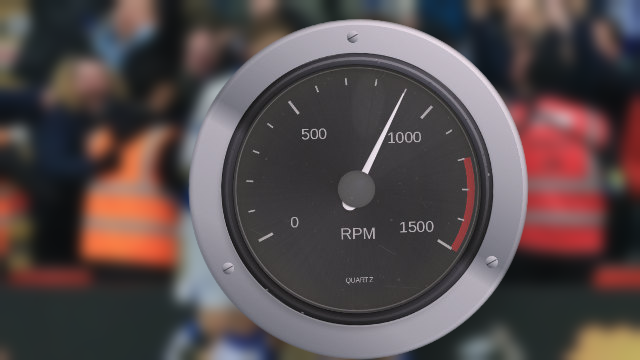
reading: 900rpm
